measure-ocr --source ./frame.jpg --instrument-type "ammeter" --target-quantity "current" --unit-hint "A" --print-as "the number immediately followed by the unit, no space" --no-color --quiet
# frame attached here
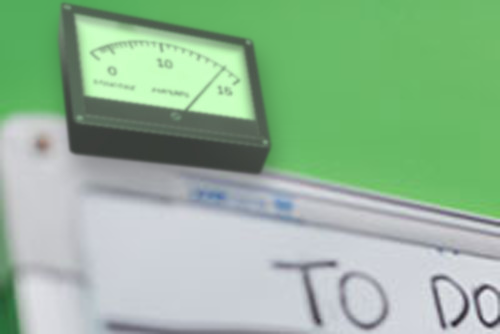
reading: 14A
